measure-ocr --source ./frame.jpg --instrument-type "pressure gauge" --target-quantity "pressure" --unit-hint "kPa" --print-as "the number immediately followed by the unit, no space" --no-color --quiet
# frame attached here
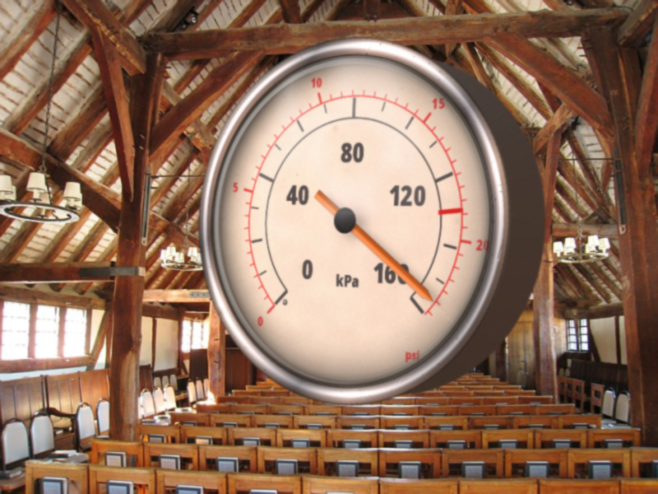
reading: 155kPa
